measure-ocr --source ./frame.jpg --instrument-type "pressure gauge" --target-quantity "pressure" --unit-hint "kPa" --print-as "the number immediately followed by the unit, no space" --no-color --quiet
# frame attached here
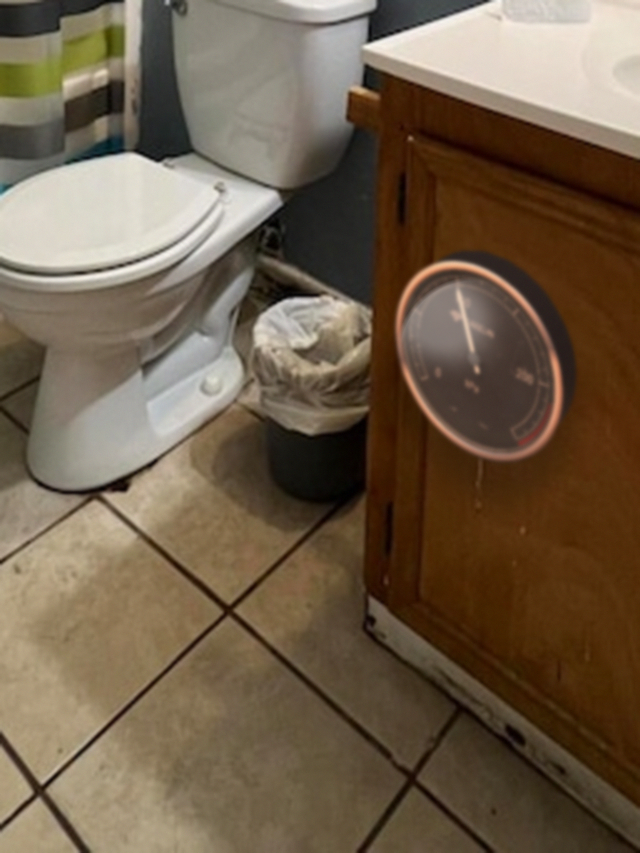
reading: 100kPa
